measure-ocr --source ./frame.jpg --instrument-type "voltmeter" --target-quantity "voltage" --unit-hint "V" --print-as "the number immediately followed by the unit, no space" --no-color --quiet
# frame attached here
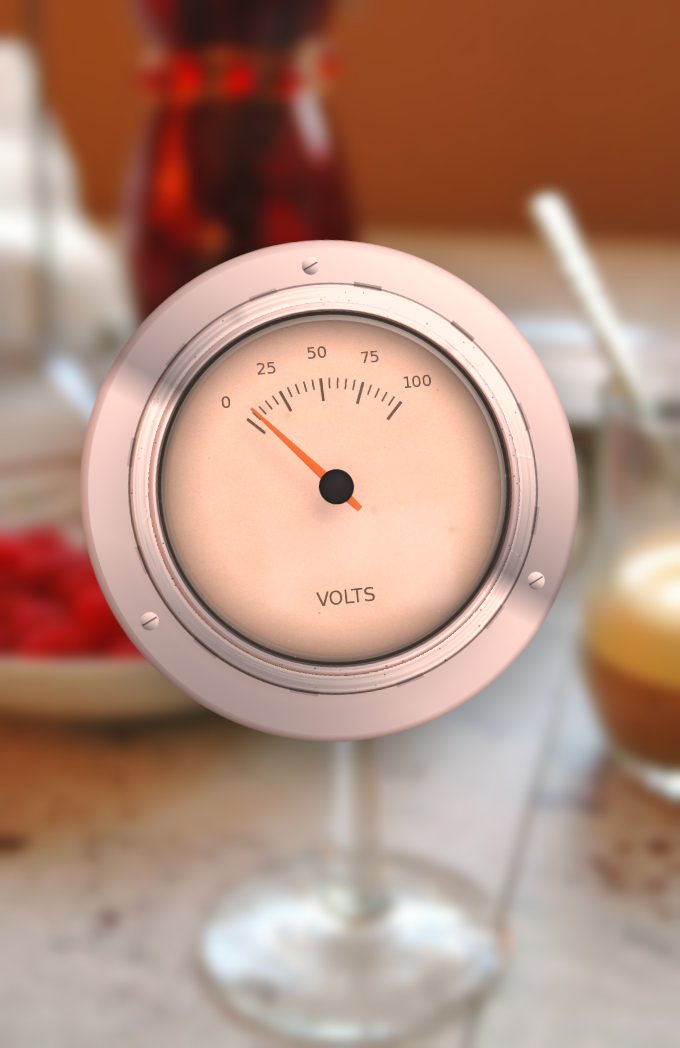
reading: 5V
